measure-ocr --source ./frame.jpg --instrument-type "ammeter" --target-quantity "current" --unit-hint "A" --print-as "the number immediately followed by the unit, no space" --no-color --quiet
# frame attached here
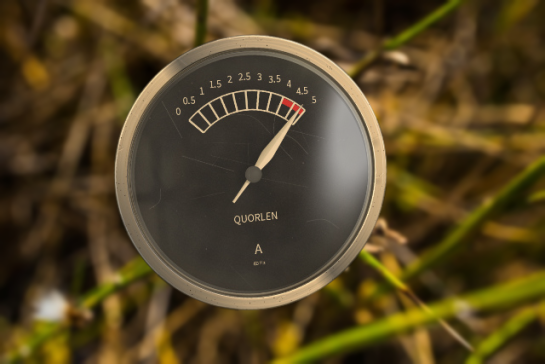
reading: 4.75A
